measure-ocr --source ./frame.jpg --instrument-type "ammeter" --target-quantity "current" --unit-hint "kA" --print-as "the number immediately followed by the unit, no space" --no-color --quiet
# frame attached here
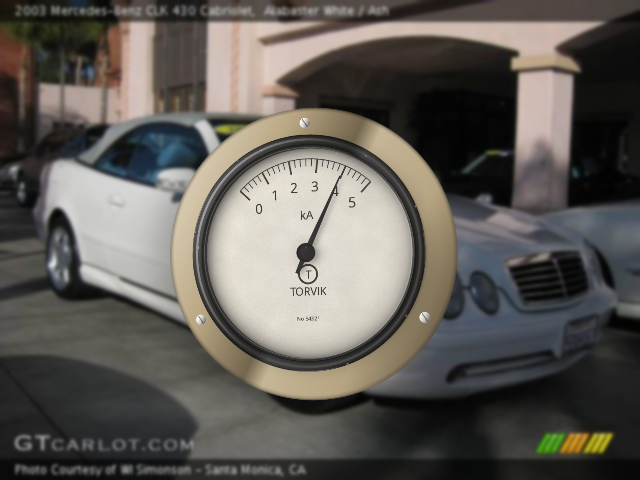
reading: 4kA
